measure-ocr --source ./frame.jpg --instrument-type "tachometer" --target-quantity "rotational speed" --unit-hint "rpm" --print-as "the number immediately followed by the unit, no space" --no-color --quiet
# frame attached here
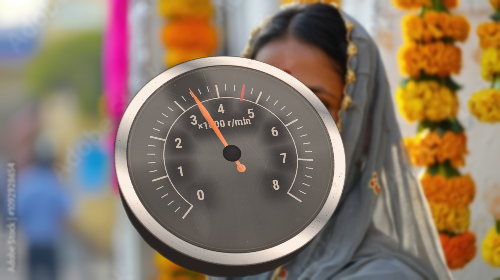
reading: 3400rpm
